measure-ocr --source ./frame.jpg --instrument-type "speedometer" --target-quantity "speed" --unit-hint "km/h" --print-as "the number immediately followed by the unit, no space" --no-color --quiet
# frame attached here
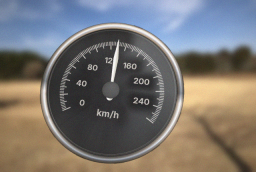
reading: 130km/h
